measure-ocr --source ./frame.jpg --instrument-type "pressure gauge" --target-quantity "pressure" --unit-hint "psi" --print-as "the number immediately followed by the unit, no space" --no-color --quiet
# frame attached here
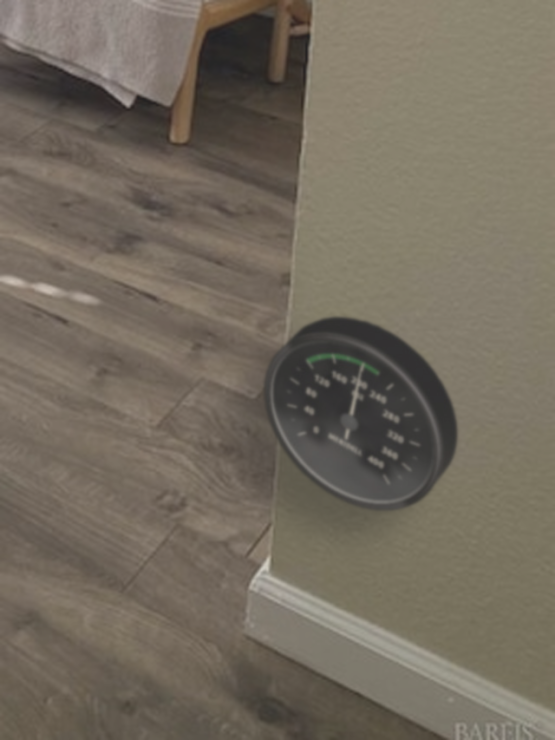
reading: 200psi
